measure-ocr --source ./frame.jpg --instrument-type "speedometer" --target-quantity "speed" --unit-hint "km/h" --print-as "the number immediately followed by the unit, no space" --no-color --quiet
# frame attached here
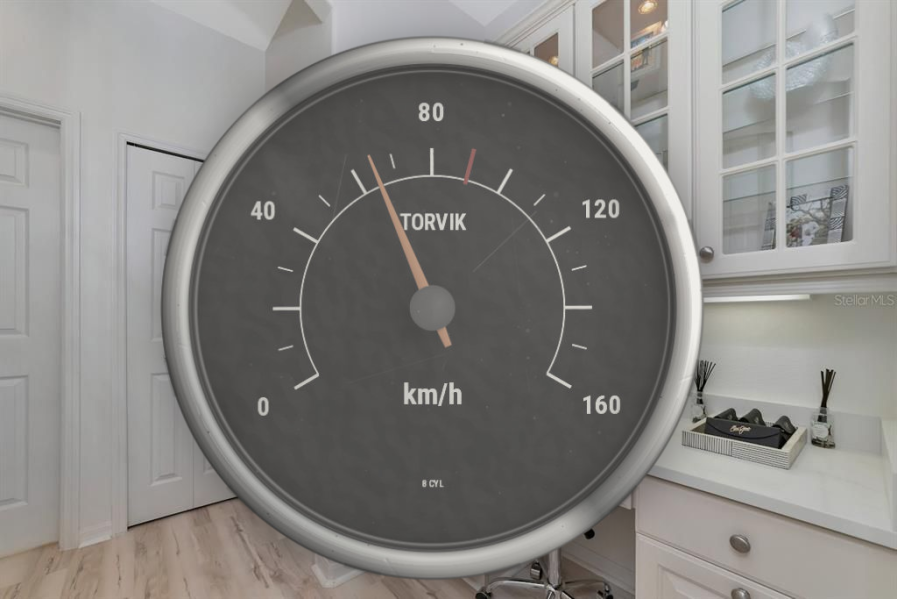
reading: 65km/h
